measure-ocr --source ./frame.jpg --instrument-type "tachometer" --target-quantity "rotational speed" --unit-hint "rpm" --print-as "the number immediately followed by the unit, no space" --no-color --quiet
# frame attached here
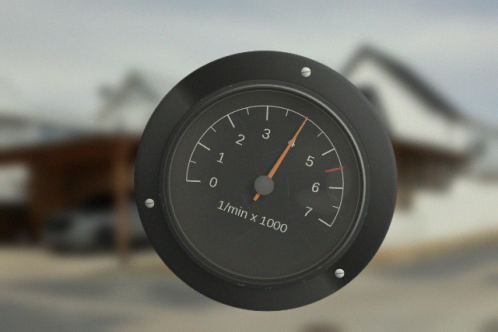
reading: 4000rpm
